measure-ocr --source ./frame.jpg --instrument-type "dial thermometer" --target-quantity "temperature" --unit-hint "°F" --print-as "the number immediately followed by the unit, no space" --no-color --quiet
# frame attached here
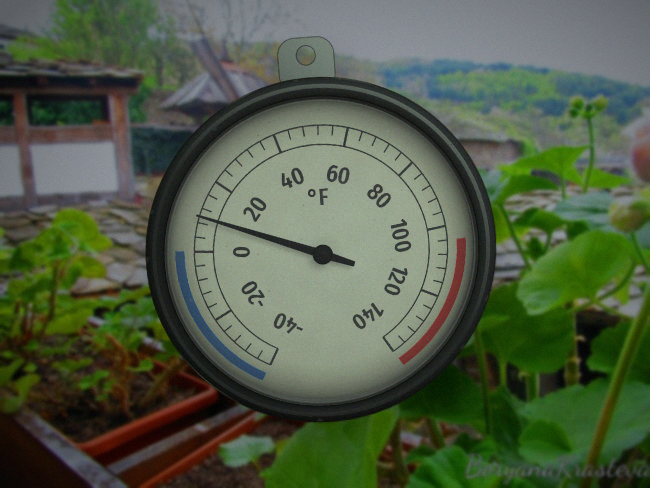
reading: 10°F
